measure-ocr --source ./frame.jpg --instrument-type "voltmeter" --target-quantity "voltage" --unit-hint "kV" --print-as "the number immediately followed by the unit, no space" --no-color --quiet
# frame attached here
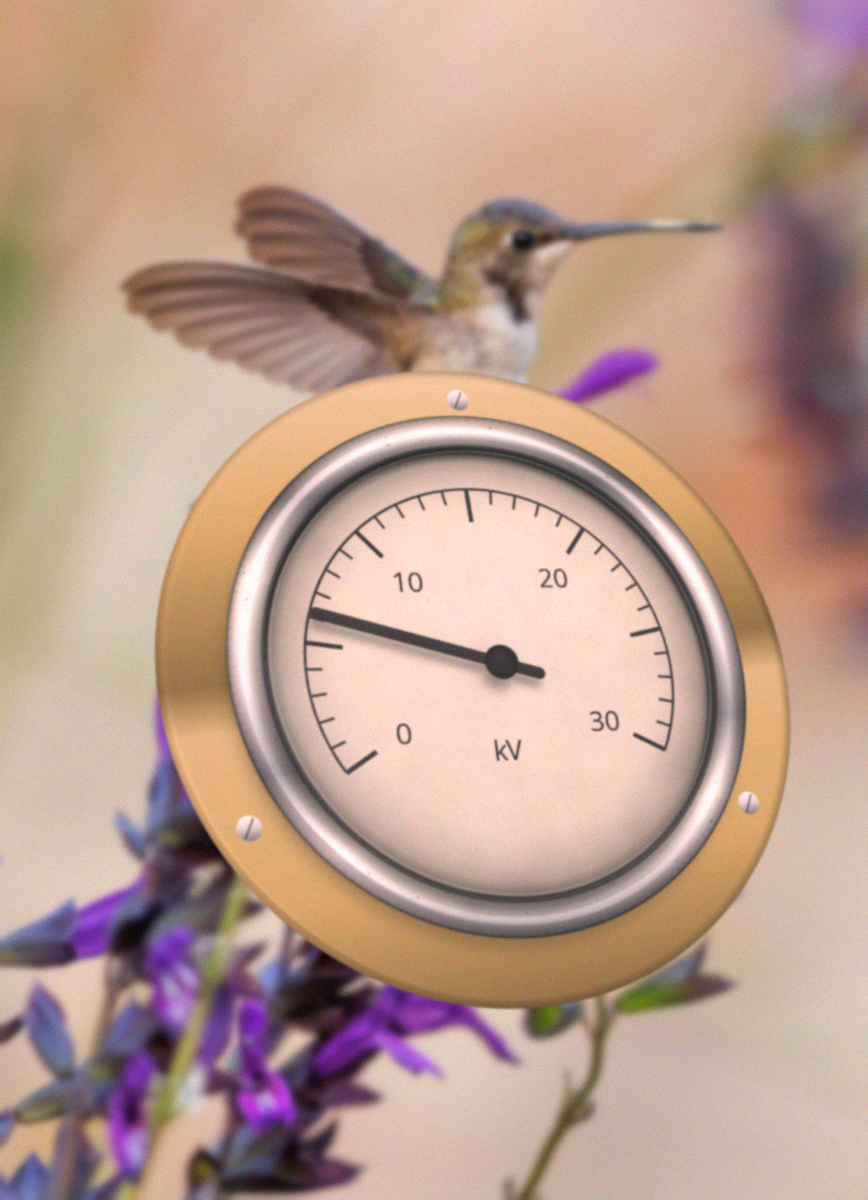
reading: 6kV
